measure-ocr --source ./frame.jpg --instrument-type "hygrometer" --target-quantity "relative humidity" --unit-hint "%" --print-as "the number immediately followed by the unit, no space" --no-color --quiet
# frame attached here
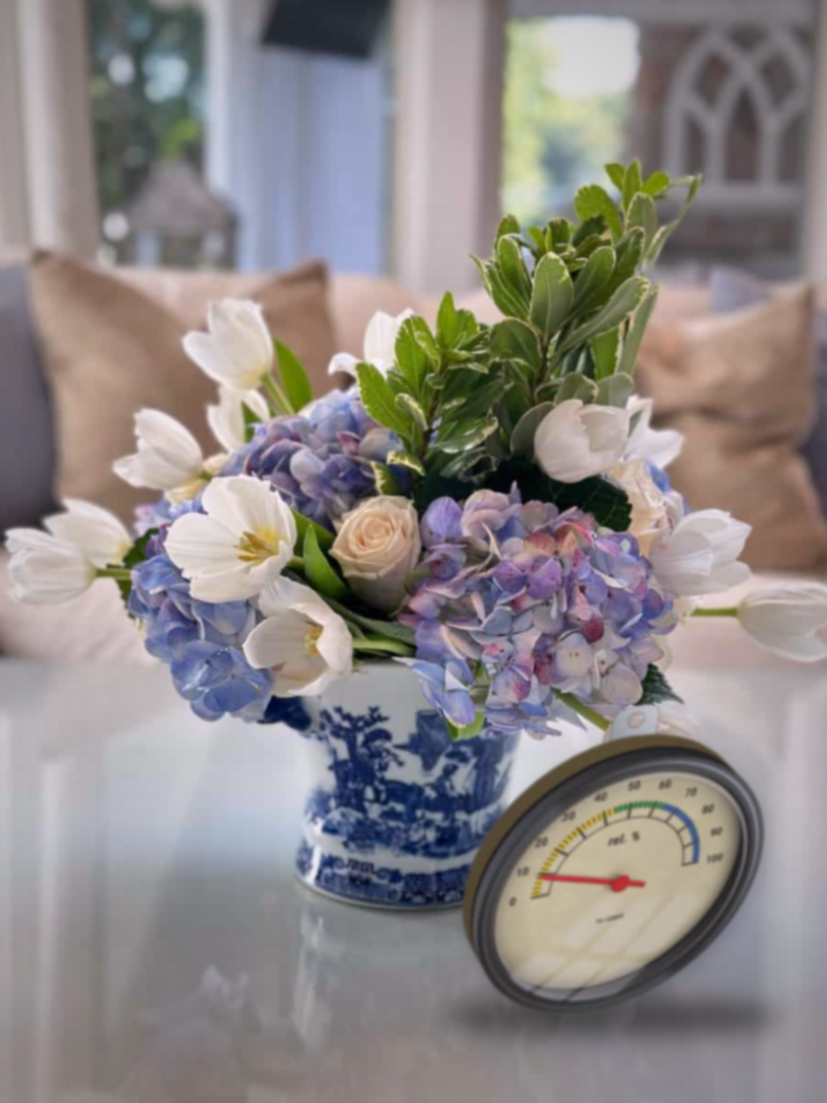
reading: 10%
